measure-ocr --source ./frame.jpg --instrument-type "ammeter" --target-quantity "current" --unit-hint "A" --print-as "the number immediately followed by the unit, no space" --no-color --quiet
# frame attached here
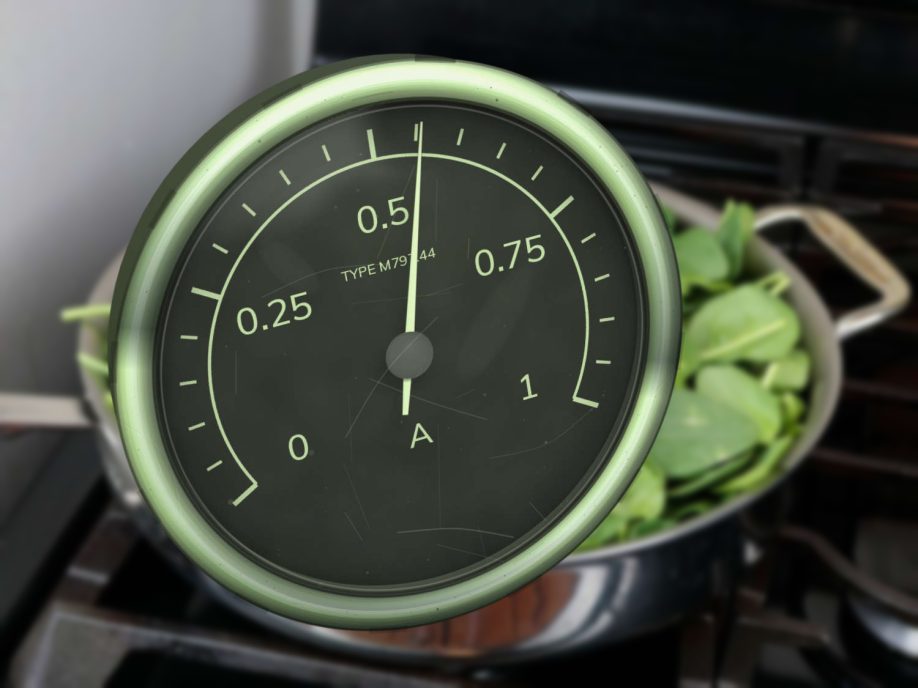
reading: 0.55A
